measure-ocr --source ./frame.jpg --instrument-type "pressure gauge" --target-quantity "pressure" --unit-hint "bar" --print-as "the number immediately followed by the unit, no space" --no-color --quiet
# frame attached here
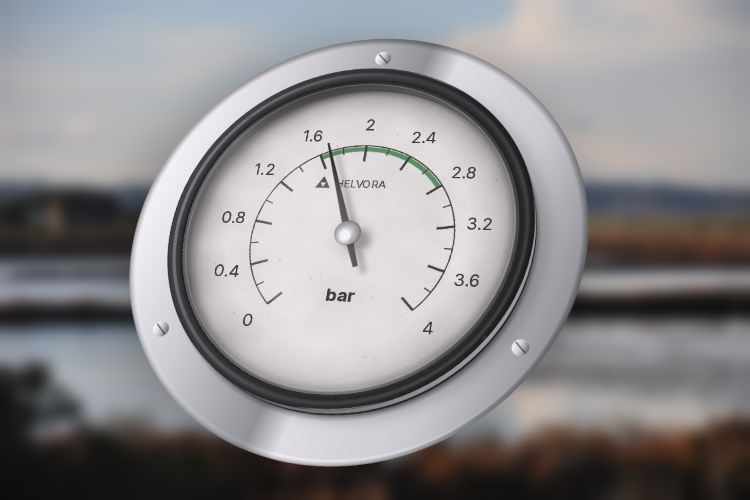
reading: 1.7bar
